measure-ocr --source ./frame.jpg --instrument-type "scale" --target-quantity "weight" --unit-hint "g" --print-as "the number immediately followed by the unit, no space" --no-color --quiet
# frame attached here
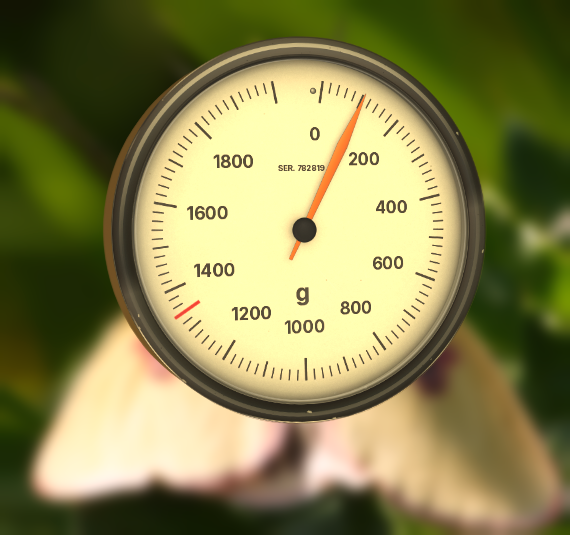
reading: 100g
